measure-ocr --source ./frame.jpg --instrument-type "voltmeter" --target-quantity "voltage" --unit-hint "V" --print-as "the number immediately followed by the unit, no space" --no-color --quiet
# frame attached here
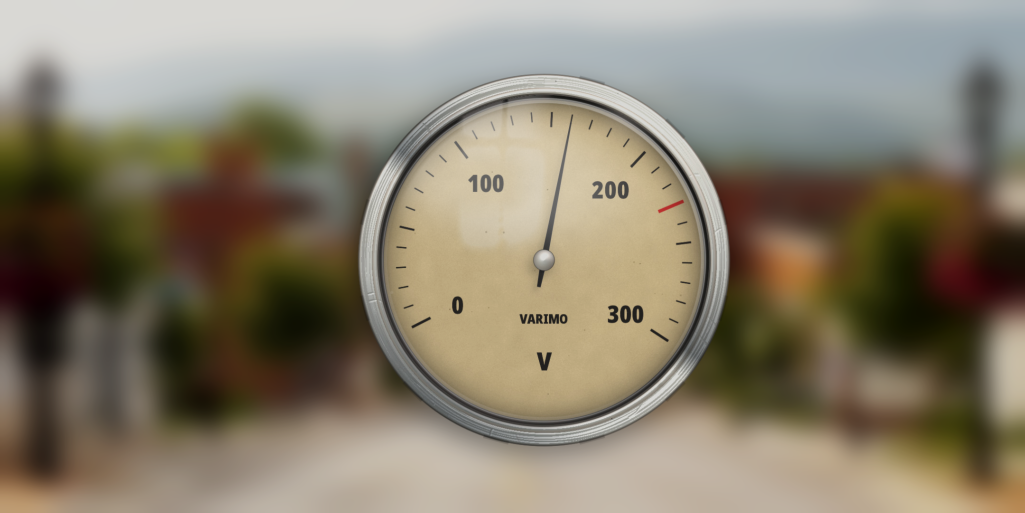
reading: 160V
